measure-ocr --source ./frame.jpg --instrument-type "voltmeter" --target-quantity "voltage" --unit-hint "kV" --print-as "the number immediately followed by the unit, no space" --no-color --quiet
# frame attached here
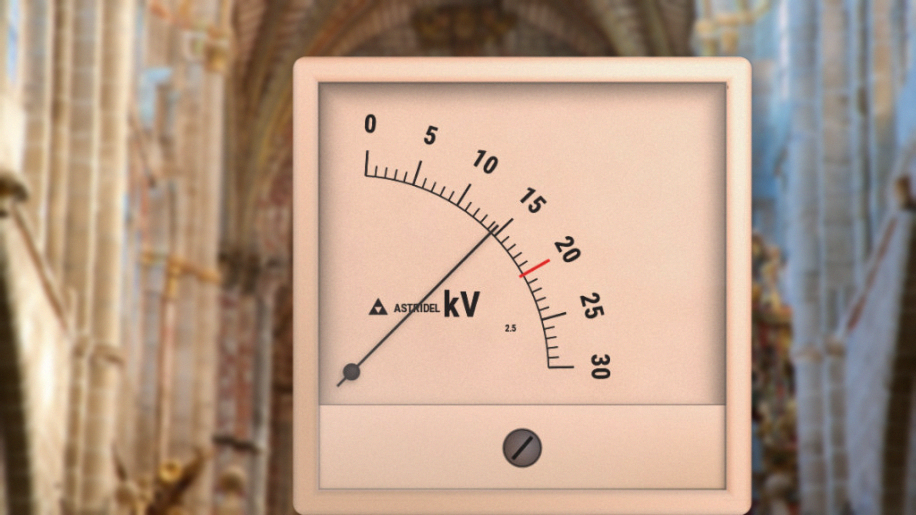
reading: 14.5kV
